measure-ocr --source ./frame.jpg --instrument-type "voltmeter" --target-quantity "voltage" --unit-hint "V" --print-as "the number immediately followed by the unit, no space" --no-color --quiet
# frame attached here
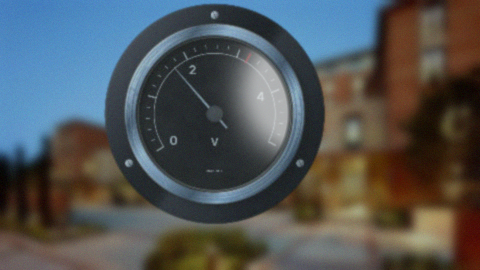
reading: 1.7V
